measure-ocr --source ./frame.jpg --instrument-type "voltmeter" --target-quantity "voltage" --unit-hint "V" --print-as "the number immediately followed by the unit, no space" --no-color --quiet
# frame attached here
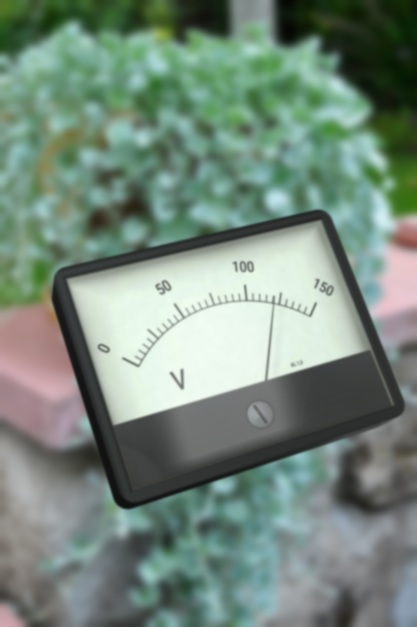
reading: 120V
